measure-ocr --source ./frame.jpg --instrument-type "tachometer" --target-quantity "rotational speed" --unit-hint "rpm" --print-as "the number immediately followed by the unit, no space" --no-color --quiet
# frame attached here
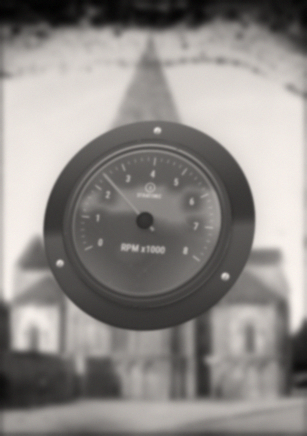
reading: 2400rpm
